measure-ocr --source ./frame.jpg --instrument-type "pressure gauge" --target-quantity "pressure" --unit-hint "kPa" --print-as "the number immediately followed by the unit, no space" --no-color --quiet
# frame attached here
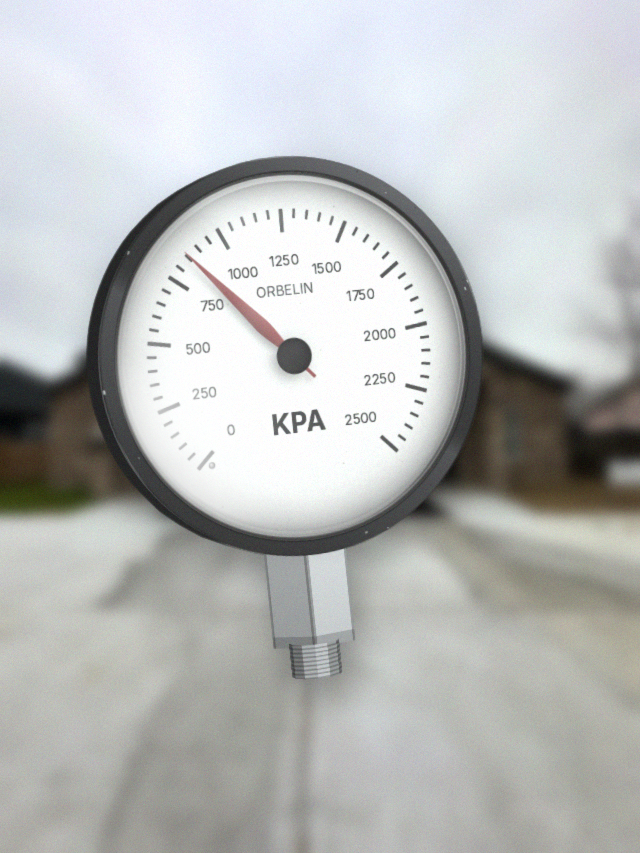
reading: 850kPa
